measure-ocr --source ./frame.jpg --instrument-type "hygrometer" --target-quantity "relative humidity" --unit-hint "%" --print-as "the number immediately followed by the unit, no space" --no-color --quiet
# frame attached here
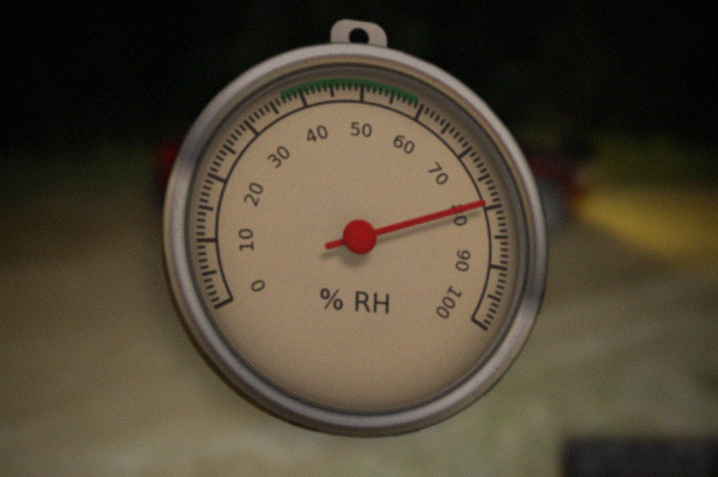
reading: 79%
